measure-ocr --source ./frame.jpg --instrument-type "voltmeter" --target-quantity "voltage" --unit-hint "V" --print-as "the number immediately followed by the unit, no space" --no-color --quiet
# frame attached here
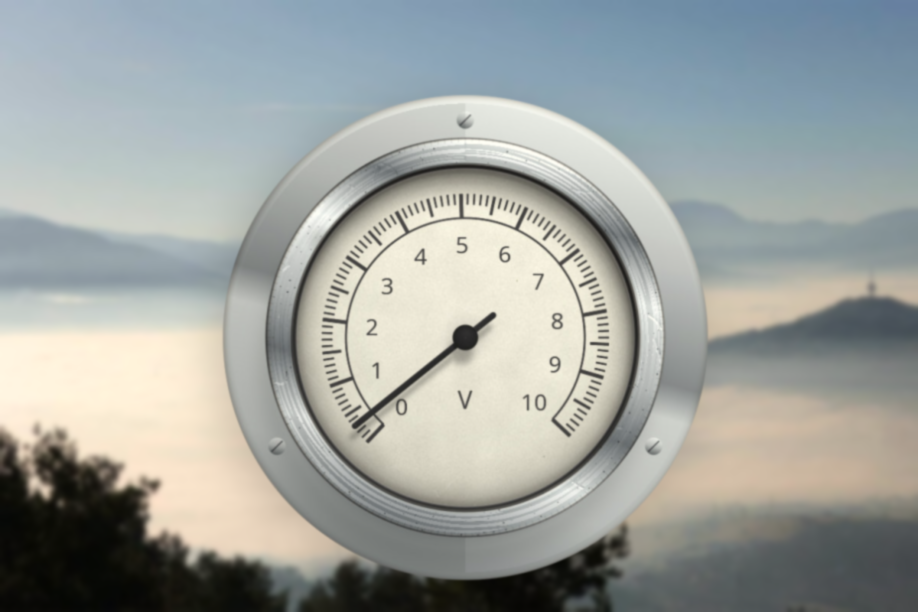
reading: 0.3V
